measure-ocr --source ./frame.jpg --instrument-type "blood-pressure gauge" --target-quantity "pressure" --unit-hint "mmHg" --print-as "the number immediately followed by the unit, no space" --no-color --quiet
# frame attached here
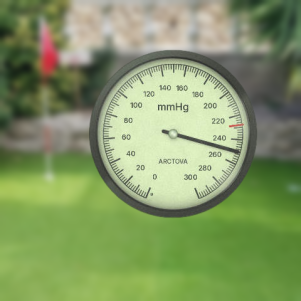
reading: 250mmHg
